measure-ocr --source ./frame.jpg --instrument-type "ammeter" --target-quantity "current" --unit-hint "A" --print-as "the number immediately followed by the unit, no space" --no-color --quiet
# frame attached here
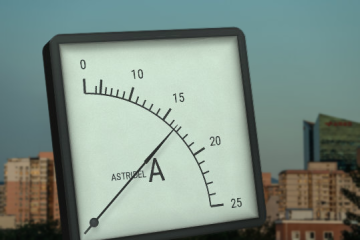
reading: 16.5A
